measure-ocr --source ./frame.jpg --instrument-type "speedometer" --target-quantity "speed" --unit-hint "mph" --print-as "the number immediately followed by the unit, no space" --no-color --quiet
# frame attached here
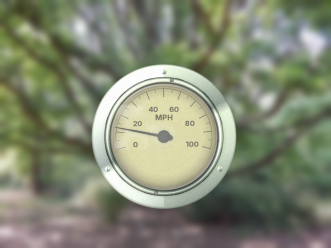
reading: 12.5mph
